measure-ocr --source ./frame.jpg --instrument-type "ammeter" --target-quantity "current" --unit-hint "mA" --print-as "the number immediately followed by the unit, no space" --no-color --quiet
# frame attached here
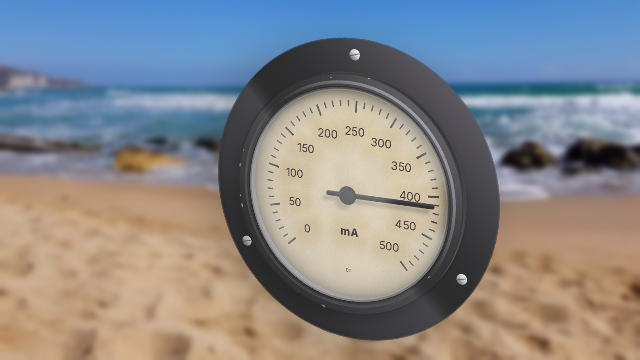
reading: 410mA
